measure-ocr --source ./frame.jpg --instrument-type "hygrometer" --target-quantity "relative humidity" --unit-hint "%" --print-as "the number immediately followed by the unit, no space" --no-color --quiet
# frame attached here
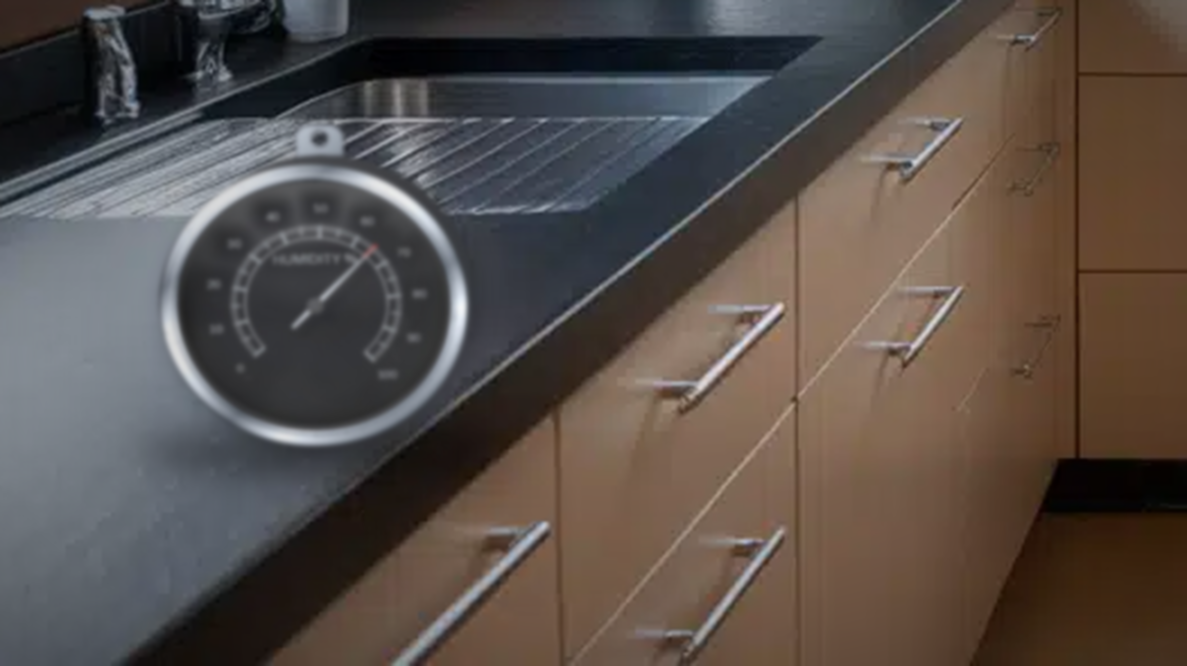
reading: 65%
